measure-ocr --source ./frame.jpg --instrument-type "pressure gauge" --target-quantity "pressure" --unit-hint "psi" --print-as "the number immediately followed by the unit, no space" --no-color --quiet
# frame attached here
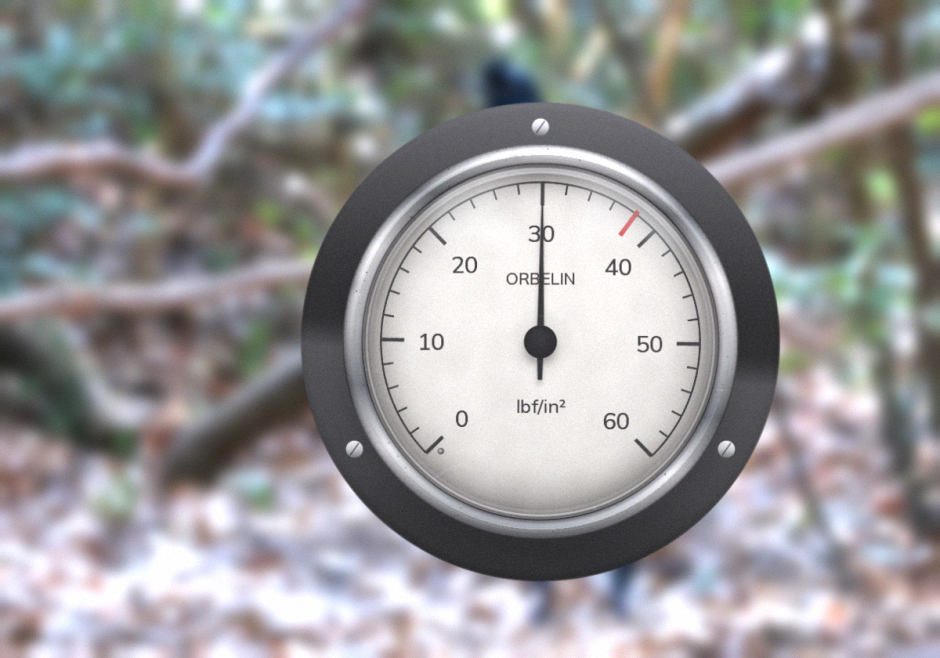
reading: 30psi
